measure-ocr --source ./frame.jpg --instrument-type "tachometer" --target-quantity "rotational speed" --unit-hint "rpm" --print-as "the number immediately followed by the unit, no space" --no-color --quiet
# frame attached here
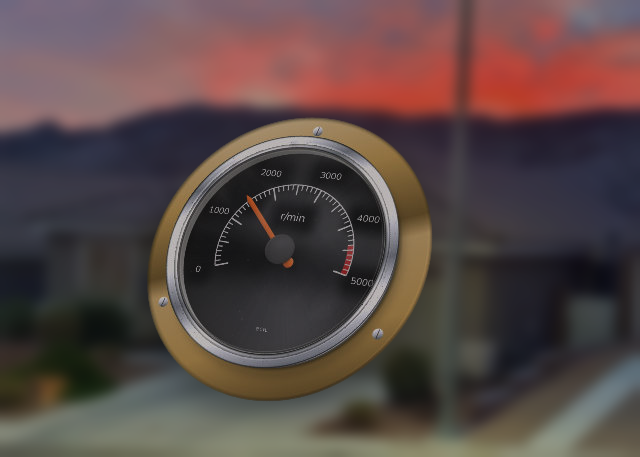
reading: 1500rpm
